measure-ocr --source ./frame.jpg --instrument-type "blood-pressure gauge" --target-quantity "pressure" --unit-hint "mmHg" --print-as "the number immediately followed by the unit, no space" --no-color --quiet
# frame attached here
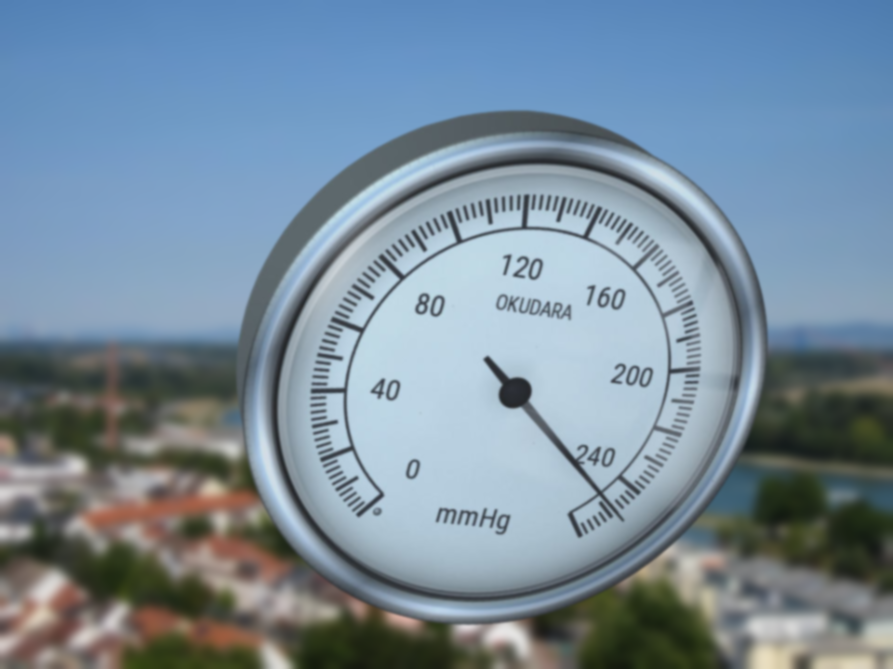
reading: 248mmHg
